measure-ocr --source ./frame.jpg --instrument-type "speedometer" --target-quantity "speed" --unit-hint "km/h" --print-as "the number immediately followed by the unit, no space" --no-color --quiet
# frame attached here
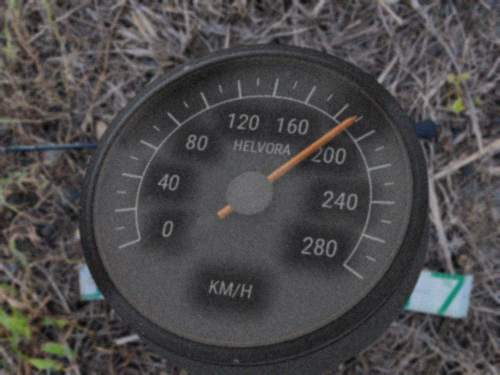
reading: 190km/h
